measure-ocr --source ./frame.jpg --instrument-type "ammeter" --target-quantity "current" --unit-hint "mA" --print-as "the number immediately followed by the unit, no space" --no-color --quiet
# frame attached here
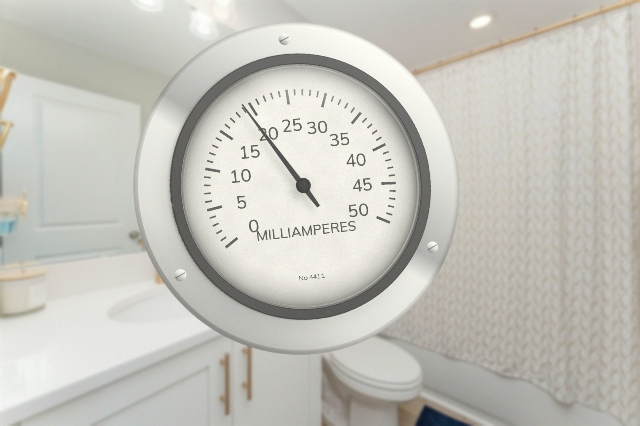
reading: 19mA
